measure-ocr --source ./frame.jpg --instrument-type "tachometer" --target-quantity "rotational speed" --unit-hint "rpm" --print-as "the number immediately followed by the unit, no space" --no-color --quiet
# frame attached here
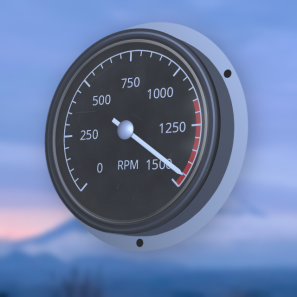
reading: 1450rpm
